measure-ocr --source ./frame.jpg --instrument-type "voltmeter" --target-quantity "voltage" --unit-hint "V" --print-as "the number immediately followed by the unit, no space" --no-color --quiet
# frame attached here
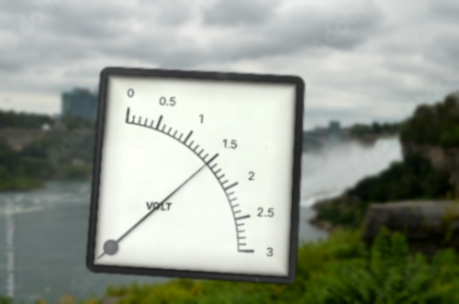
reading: 1.5V
